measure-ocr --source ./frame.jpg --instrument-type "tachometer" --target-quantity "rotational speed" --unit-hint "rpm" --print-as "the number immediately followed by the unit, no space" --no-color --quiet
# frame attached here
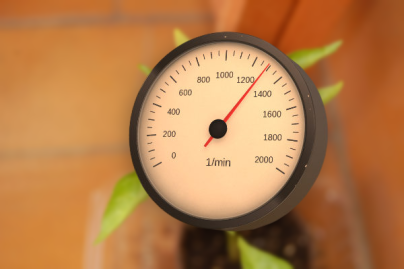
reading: 1300rpm
